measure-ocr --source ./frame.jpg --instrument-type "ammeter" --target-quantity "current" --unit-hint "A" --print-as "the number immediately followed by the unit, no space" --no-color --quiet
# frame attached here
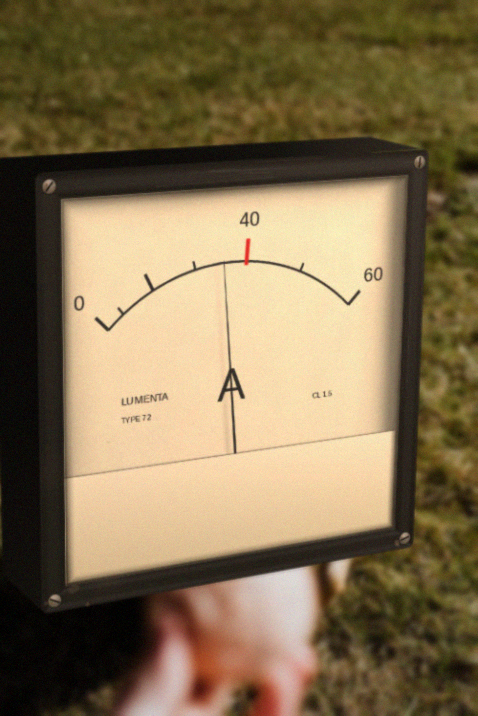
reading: 35A
